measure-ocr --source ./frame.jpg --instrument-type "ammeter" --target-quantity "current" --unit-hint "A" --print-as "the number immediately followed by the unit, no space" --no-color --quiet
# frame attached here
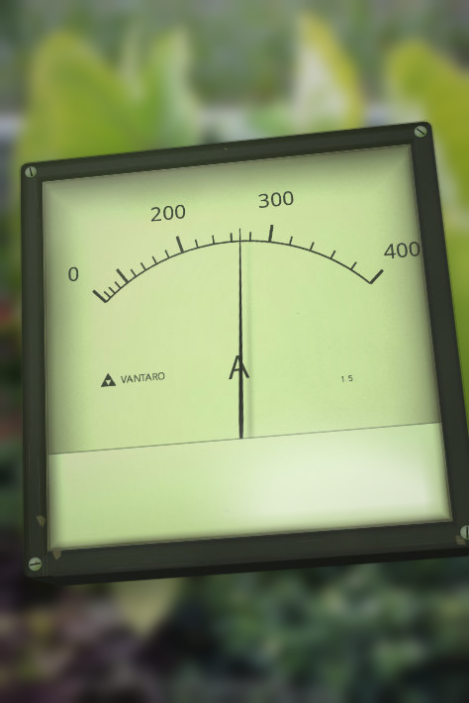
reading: 270A
